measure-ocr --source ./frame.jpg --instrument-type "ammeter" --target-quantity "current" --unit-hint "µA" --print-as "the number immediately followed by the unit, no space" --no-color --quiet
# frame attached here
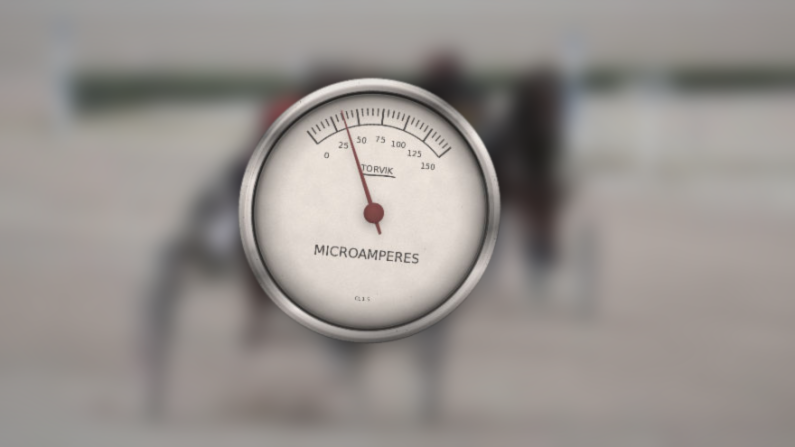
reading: 35µA
